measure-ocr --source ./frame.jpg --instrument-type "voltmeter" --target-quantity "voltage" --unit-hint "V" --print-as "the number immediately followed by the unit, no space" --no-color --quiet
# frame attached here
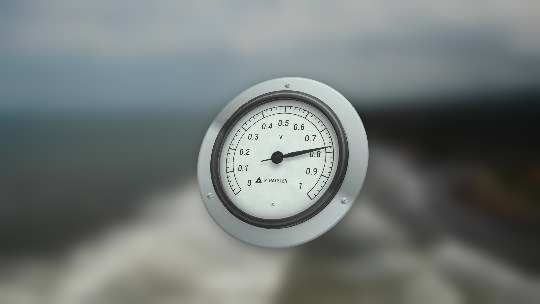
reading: 0.78V
